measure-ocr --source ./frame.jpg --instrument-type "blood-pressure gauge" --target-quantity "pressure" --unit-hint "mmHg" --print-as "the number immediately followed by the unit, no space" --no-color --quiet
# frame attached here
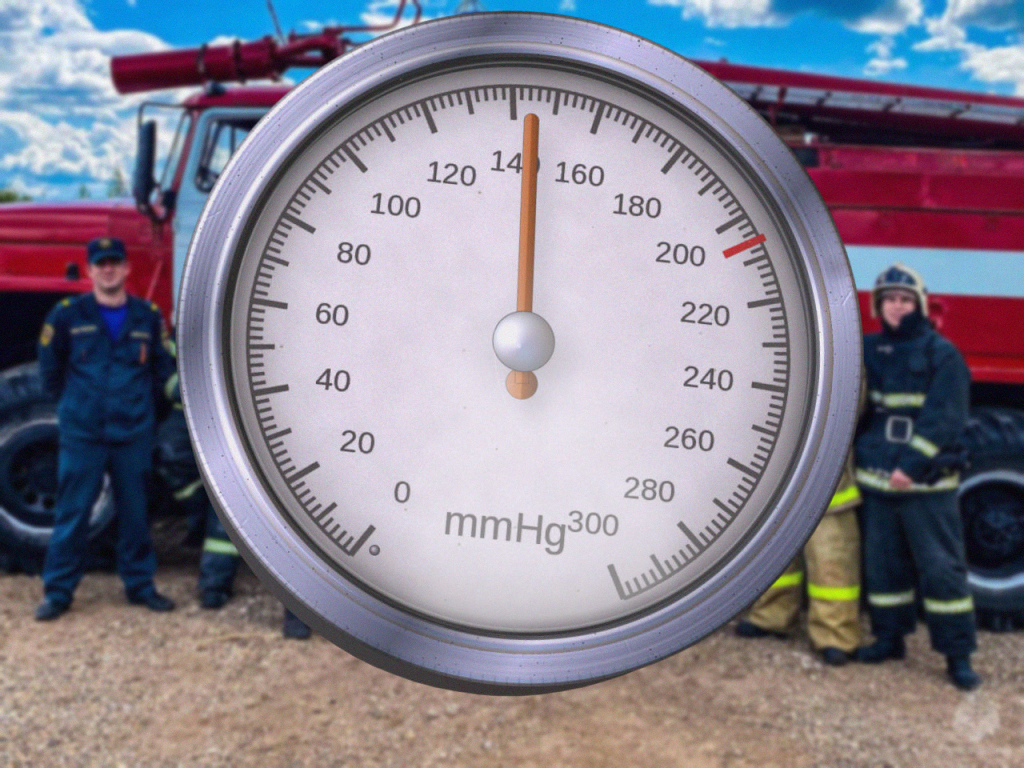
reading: 144mmHg
